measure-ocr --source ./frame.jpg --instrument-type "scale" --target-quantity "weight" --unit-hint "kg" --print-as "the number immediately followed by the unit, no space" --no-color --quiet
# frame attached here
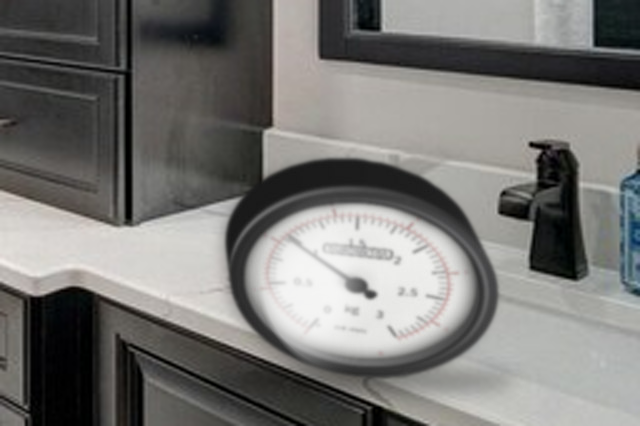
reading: 1kg
